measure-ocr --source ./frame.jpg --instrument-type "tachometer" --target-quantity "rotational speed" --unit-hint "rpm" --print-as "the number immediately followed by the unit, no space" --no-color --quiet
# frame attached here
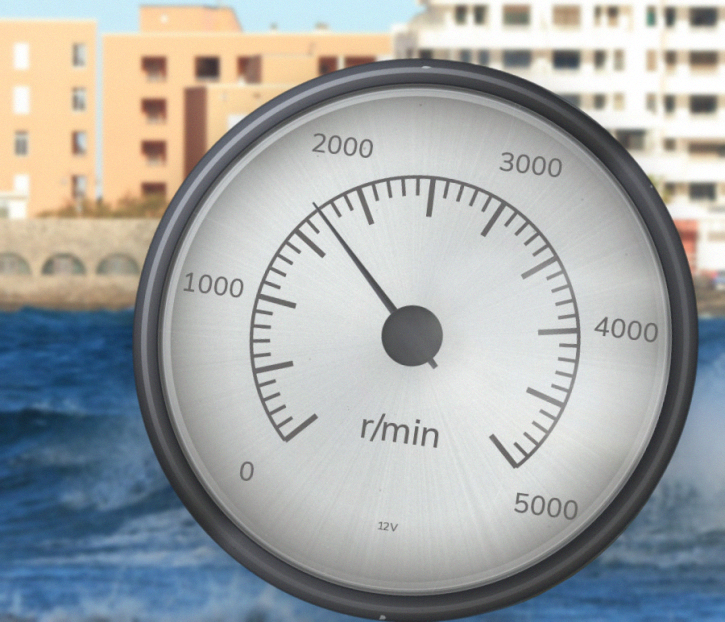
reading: 1700rpm
